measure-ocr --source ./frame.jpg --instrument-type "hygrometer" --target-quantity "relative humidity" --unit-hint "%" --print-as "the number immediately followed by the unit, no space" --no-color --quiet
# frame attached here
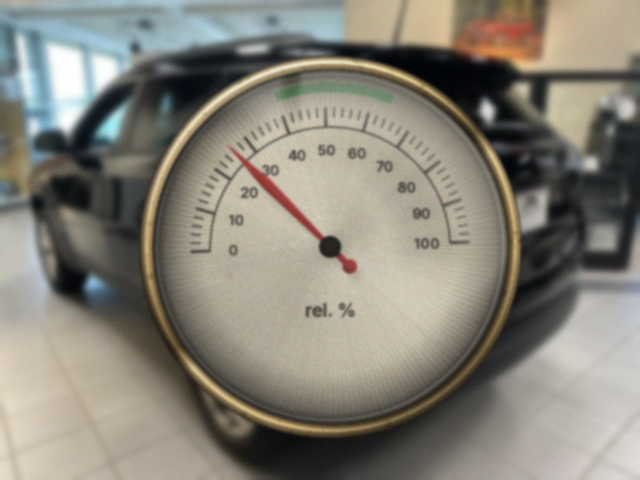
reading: 26%
